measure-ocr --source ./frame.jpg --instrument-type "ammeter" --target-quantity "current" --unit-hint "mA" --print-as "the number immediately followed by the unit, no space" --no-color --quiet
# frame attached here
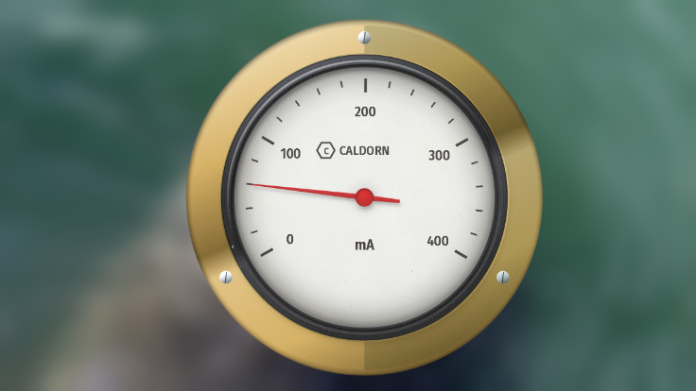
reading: 60mA
